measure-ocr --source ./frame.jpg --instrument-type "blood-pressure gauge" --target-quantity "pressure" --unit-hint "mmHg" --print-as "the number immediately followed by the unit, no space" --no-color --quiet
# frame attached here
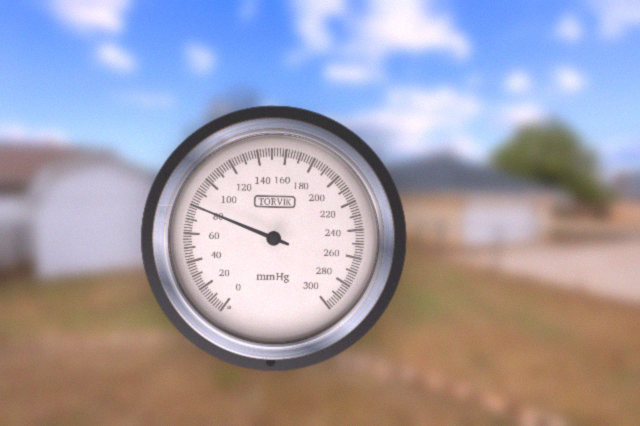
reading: 80mmHg
